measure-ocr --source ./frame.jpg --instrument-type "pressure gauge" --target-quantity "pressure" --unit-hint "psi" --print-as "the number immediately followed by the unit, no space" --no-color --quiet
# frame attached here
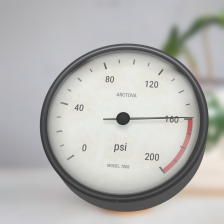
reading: 160psi
